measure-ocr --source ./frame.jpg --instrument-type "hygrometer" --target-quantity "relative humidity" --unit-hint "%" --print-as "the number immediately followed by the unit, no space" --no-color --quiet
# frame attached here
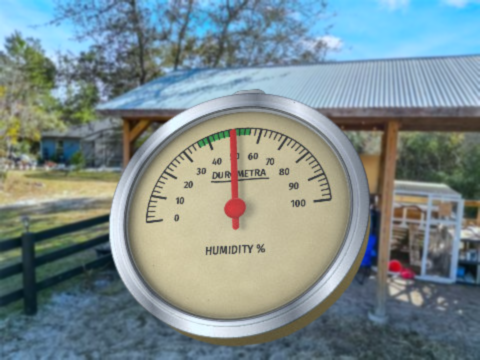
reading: 50%
